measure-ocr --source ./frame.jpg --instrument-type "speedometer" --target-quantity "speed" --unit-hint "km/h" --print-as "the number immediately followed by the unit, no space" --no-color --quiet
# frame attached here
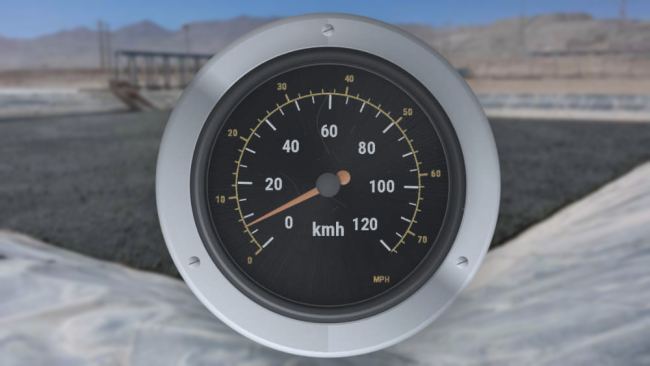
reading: 7.5km/h
